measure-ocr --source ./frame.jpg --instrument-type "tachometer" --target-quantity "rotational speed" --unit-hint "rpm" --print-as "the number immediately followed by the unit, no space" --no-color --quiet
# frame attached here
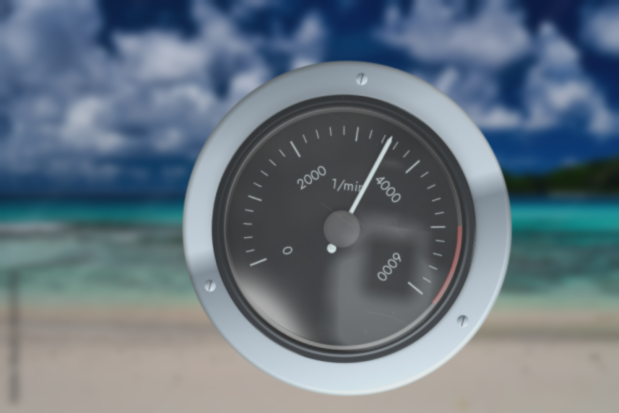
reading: 3500rpm
